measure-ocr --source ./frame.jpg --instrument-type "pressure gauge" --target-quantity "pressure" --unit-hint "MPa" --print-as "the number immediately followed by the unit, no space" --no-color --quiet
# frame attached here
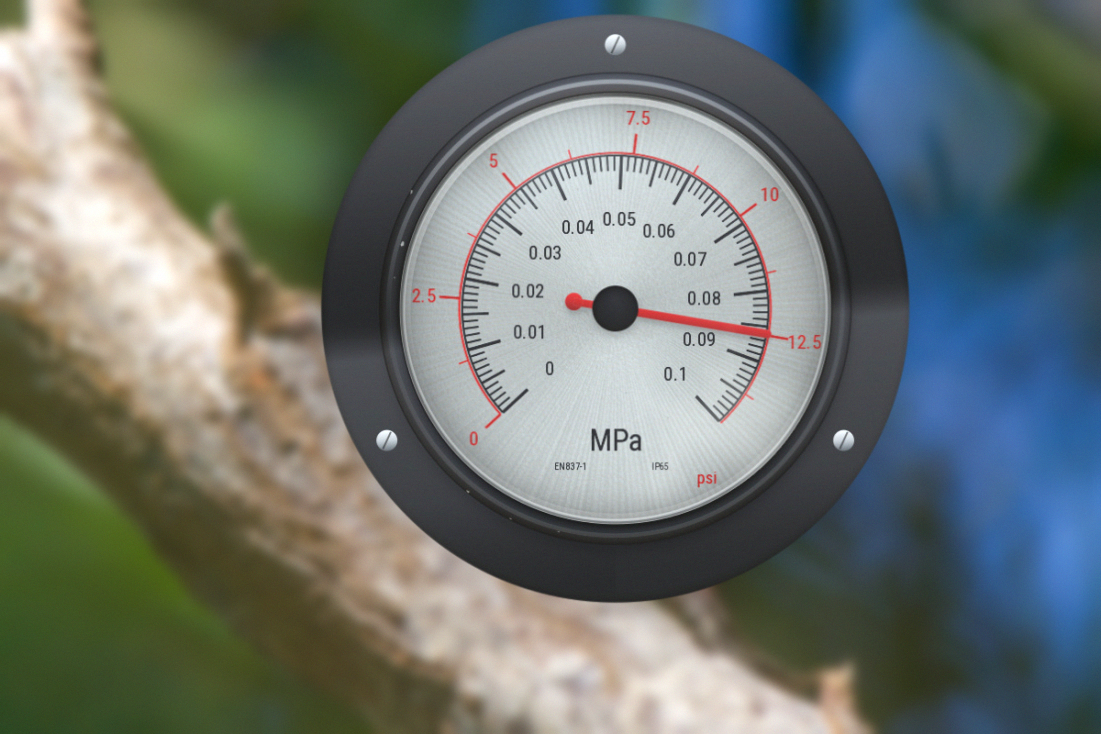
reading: 0.086MPa
